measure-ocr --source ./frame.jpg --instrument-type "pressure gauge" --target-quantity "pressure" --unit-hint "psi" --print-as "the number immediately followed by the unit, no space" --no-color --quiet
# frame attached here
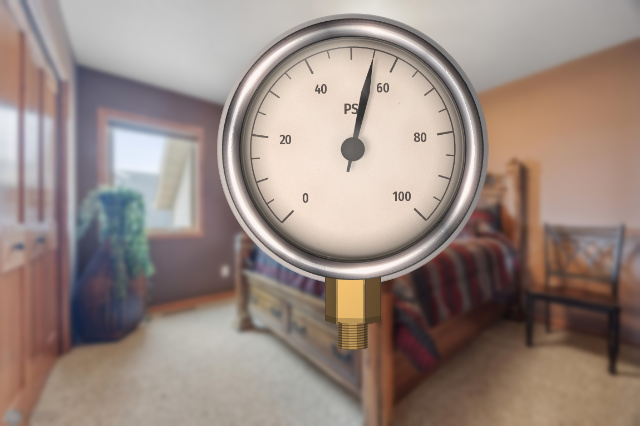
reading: 55psi
